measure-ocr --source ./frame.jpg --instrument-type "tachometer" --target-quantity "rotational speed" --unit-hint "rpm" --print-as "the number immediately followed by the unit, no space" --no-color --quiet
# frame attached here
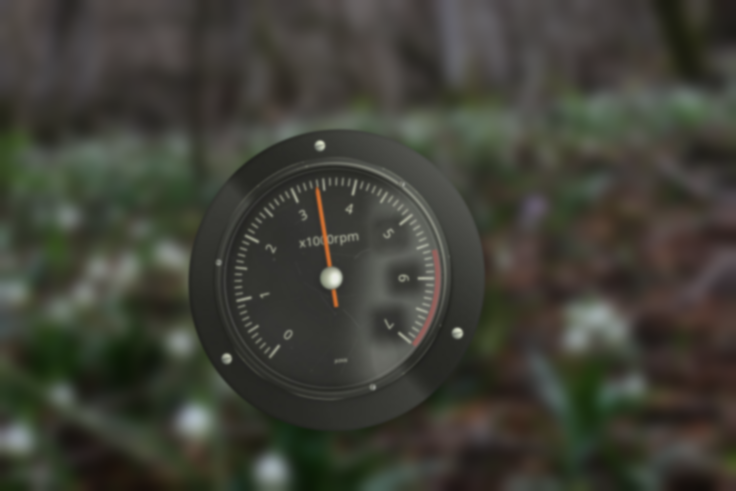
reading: 3400rpm
